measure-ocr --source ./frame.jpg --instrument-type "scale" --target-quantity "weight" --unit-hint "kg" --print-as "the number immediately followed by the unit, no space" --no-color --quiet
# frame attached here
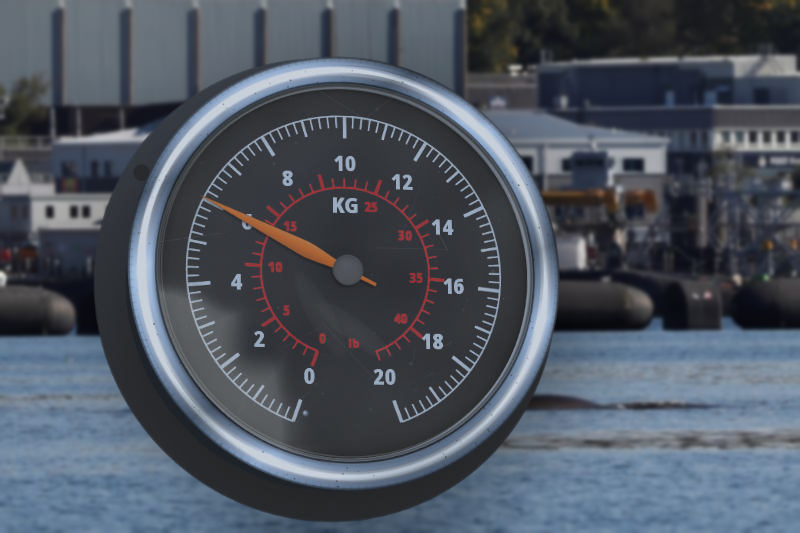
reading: 6kg
